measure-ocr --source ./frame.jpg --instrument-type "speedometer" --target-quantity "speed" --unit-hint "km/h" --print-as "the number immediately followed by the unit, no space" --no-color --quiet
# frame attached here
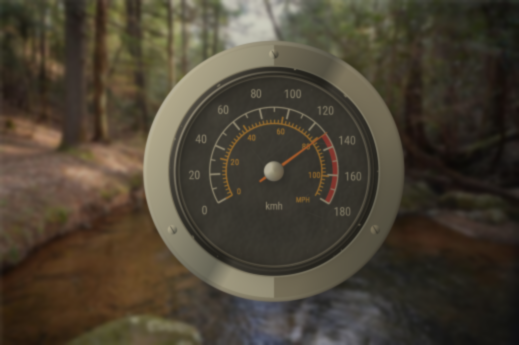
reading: 130km/h
